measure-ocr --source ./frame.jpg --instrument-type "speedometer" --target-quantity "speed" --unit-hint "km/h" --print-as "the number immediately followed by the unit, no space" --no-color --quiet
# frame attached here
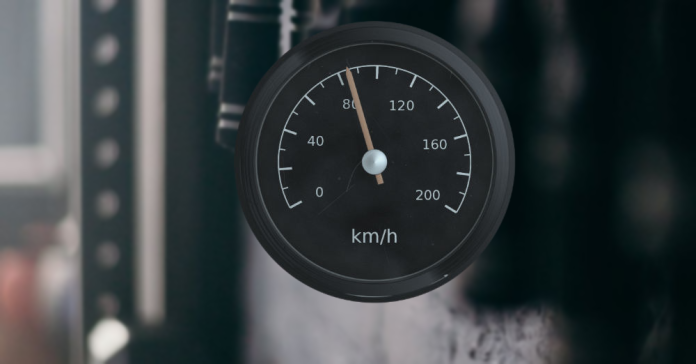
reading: 85km/h
